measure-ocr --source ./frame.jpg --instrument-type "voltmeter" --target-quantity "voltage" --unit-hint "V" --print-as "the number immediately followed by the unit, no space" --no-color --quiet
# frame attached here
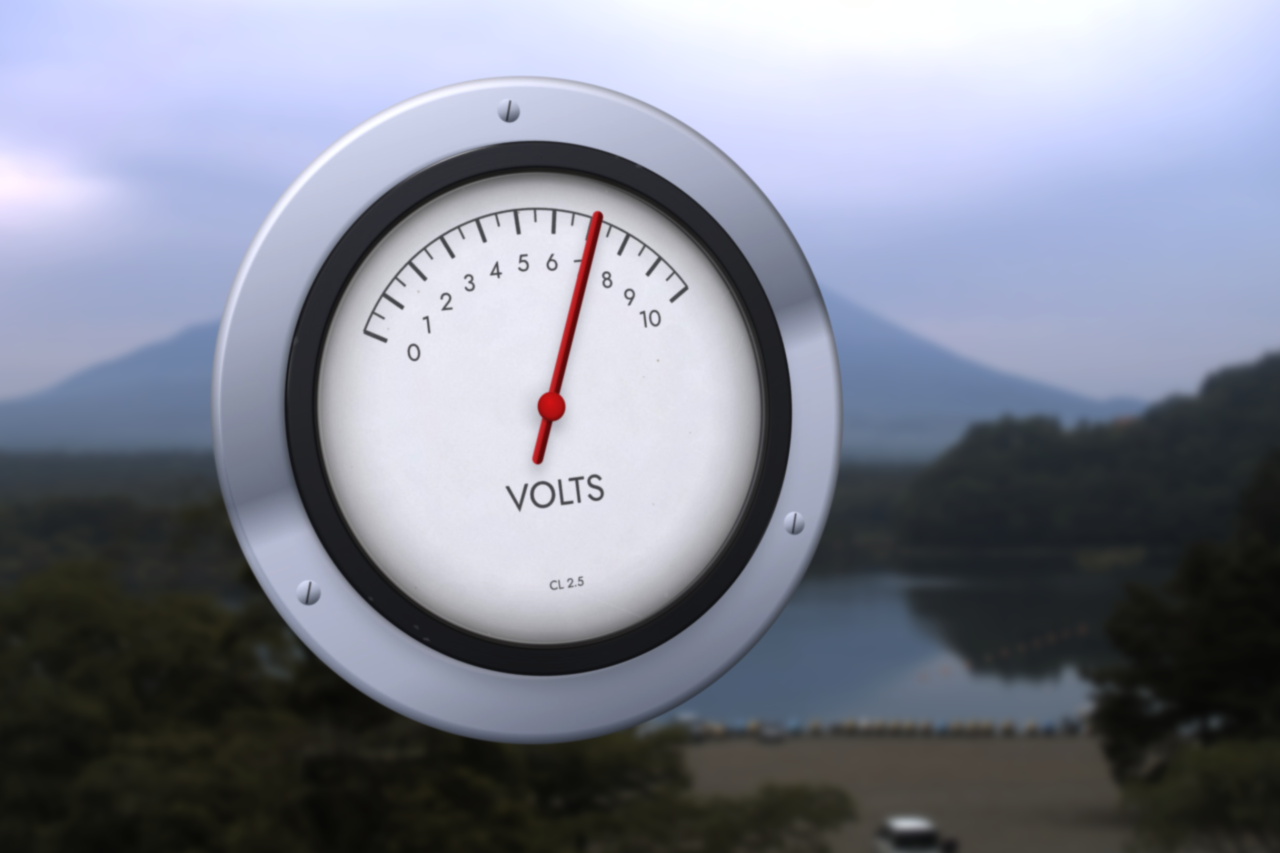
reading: 7V
